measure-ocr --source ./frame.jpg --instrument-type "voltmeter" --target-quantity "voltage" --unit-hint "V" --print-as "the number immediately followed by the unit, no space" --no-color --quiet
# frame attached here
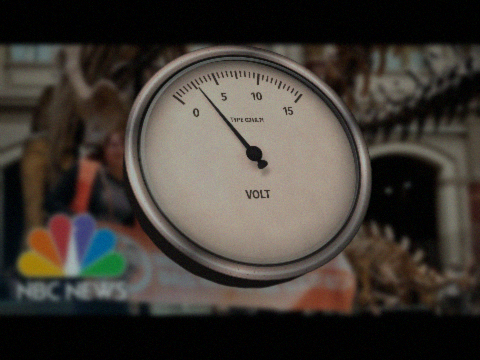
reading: 2.5V
